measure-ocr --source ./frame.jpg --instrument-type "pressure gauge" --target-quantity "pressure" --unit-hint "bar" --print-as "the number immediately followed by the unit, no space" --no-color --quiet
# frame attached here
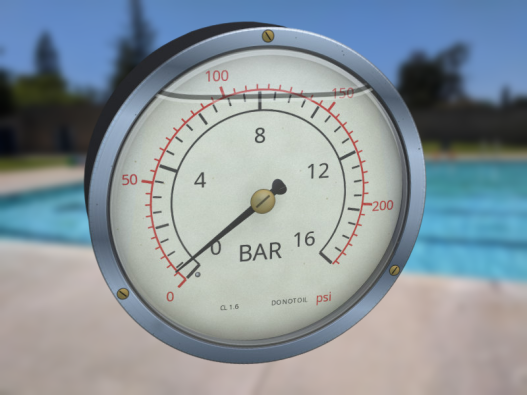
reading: 0.5bar
